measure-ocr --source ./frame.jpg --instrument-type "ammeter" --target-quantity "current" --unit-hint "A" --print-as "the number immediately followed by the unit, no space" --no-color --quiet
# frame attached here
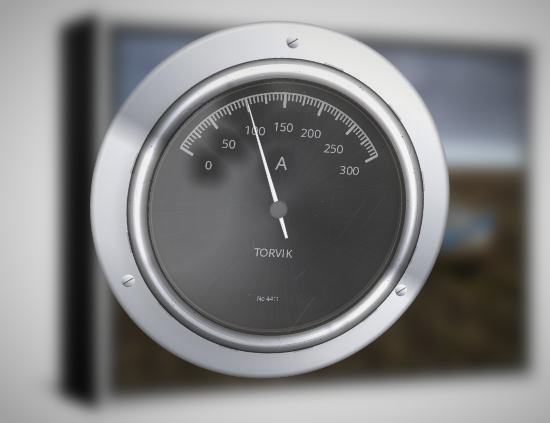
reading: 100A
